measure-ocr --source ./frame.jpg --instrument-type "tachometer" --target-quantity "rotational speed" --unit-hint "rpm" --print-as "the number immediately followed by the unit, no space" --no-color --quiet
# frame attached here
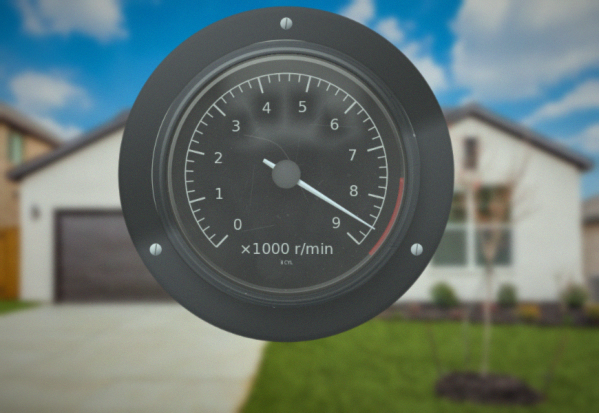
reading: 8600rpm
